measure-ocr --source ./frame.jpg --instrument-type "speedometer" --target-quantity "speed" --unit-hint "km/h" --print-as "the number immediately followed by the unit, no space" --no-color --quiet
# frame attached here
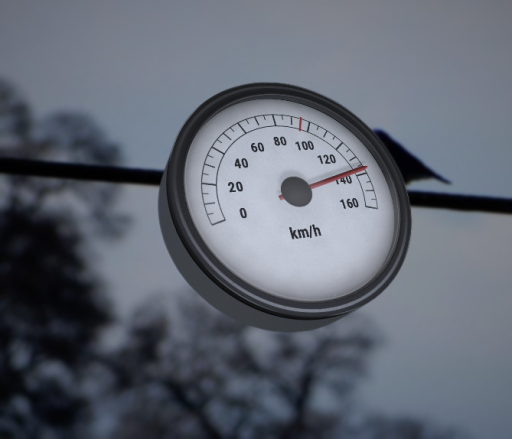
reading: 137.5km/h
